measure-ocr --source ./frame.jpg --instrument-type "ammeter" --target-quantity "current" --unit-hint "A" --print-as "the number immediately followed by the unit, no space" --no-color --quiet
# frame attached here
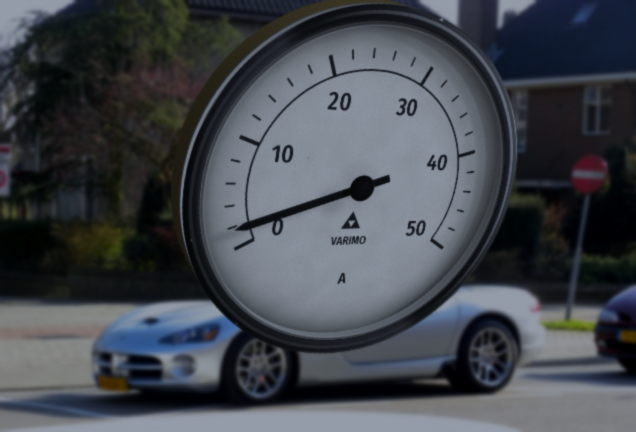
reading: 2A
